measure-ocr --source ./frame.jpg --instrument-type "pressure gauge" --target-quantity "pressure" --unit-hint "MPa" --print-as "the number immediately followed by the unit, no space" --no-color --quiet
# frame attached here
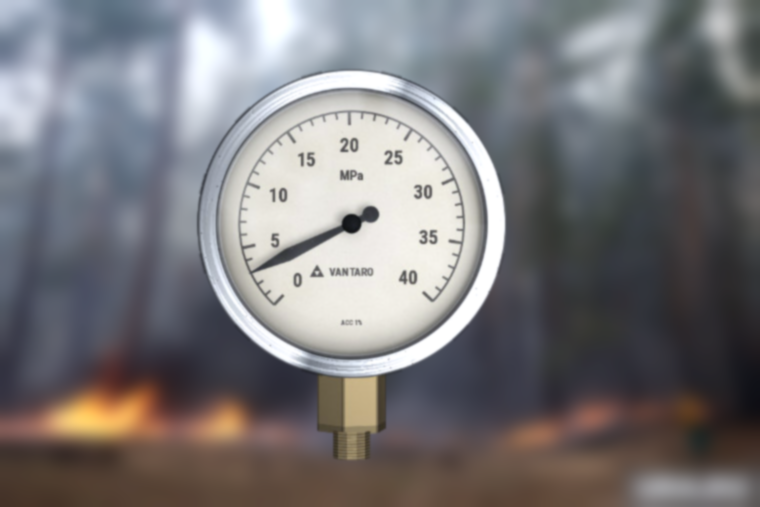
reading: 3MPa
